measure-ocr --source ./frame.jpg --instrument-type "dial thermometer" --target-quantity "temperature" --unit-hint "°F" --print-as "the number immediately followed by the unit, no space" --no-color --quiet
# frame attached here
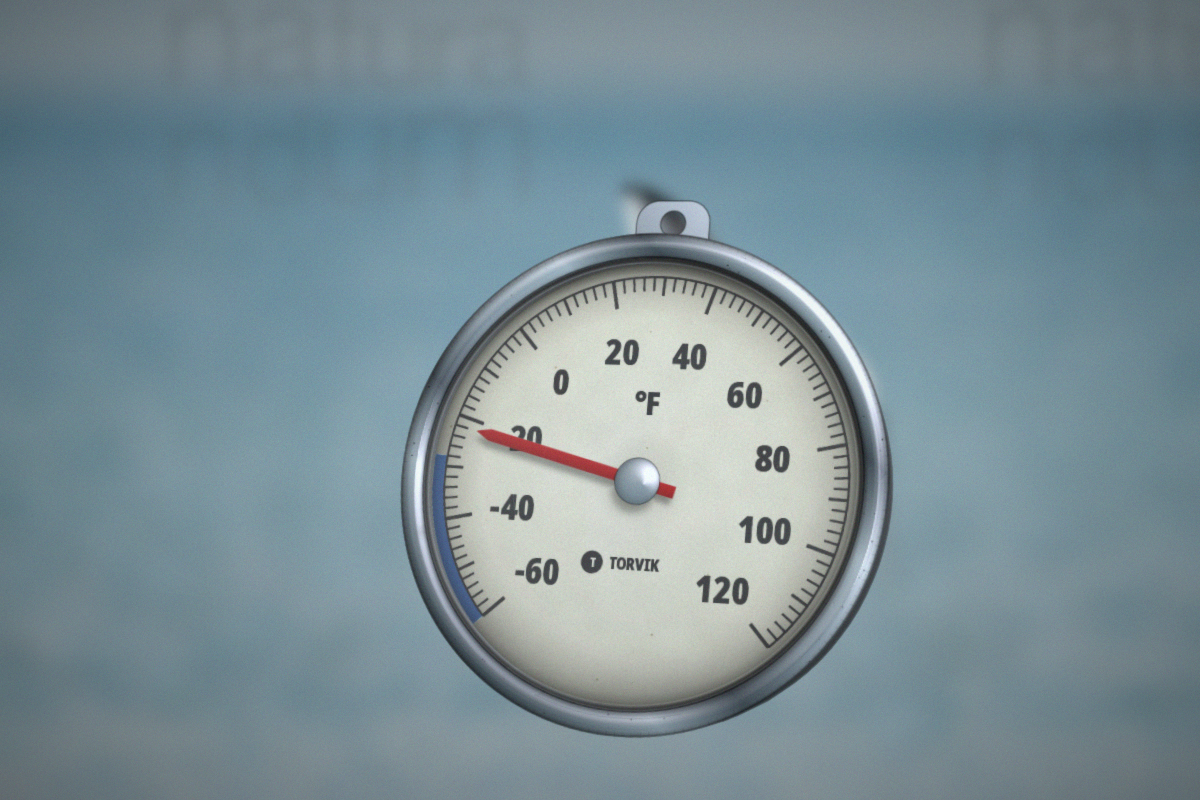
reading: -22°F
